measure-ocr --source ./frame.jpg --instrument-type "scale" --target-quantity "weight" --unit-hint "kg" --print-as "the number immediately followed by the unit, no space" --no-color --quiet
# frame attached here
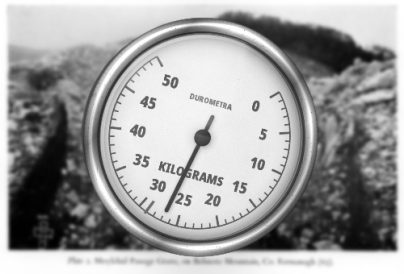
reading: 27kg
